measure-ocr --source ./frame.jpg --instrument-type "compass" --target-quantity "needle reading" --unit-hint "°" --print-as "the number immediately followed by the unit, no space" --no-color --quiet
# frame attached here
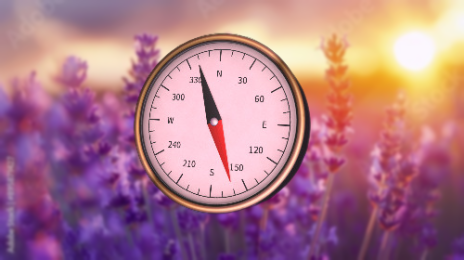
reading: 160°
